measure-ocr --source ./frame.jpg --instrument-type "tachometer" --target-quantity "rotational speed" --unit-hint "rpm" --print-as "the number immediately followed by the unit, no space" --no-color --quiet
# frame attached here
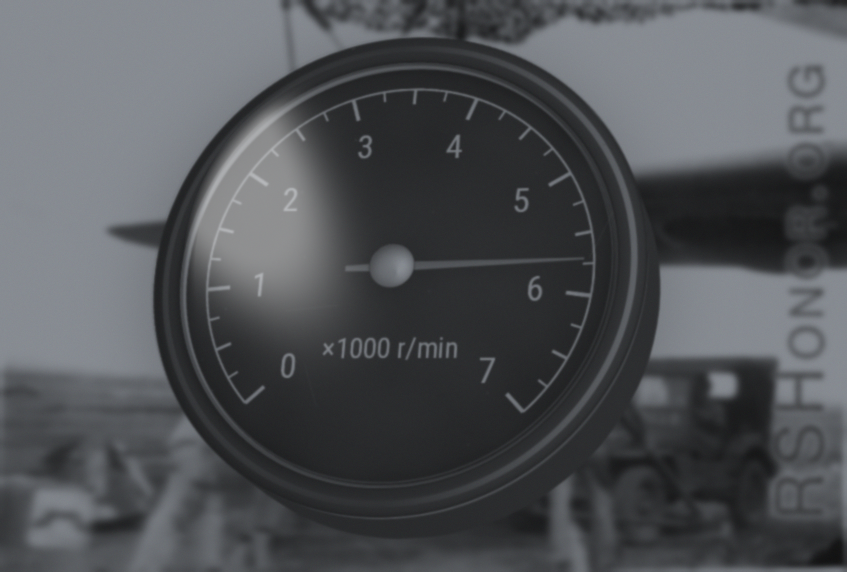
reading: 5750rpm
